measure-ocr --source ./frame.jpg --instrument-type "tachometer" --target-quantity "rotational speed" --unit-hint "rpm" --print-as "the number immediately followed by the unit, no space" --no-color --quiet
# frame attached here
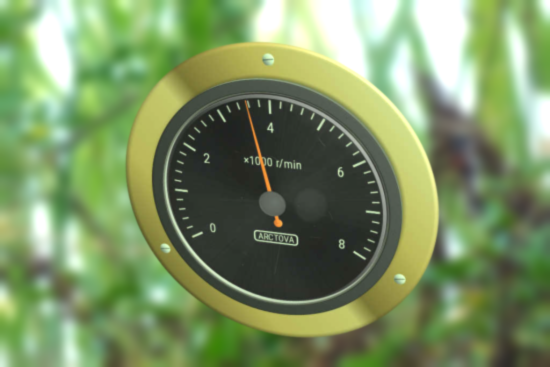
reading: 3600rpm
